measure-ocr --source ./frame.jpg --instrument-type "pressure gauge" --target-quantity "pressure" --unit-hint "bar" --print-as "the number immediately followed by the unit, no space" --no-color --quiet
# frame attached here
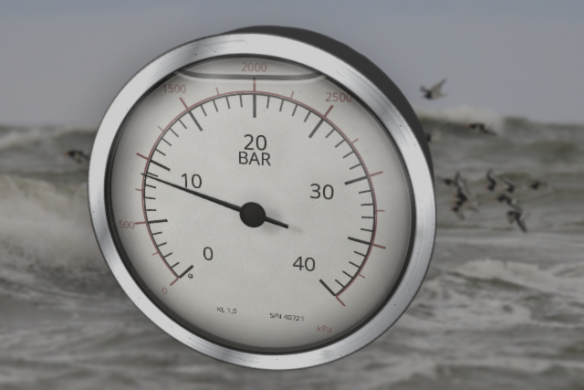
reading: 9bar
